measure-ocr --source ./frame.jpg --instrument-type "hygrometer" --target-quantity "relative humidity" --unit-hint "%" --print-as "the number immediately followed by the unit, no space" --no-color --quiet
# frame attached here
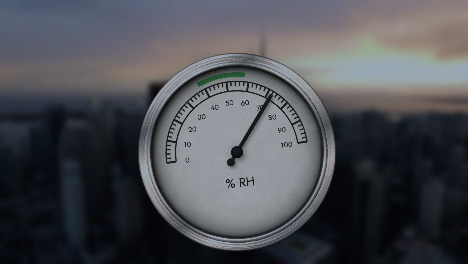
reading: 72%
